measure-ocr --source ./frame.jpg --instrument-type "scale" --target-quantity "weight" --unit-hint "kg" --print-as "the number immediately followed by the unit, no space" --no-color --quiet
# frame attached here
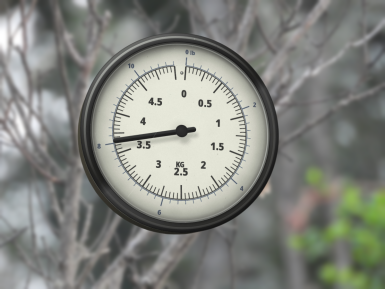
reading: 3.65kg
